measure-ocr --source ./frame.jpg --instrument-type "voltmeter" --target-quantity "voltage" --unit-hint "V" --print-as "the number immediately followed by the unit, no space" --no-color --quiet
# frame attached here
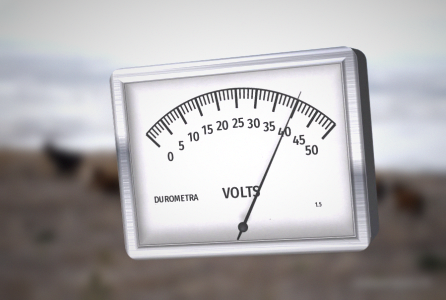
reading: 40V
